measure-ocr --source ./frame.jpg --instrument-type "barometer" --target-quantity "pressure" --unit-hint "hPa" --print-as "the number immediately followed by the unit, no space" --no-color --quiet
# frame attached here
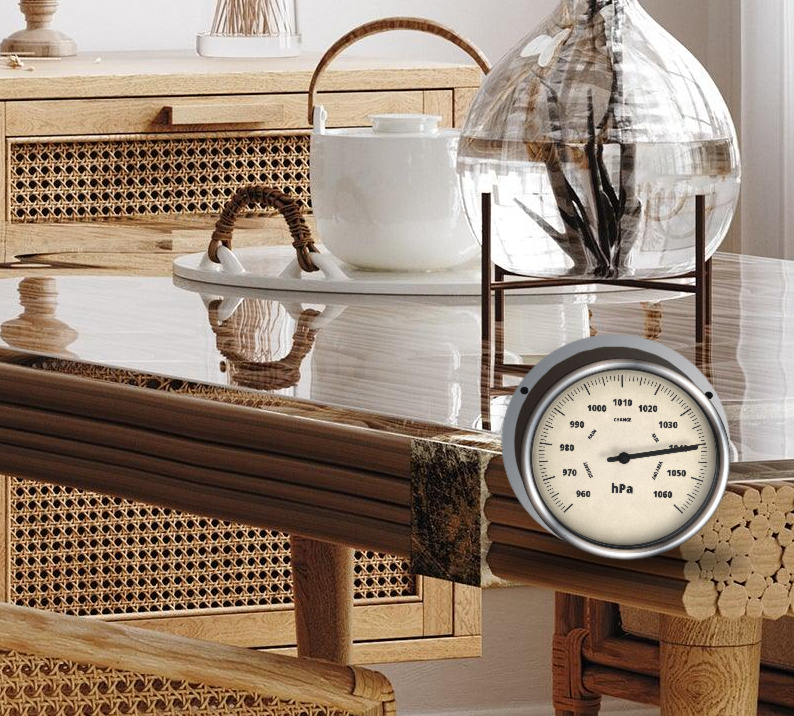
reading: 1040hPa
